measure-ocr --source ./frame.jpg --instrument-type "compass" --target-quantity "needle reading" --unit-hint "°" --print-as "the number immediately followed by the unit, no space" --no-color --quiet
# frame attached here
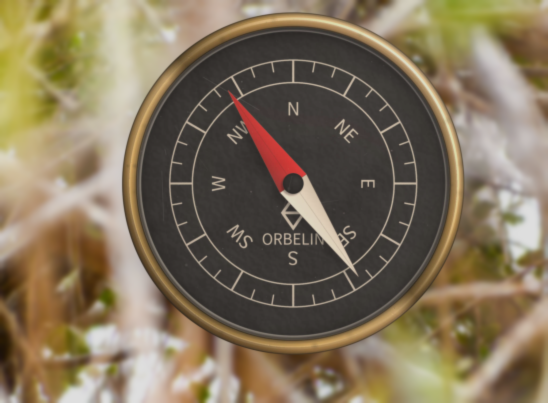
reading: 325°
